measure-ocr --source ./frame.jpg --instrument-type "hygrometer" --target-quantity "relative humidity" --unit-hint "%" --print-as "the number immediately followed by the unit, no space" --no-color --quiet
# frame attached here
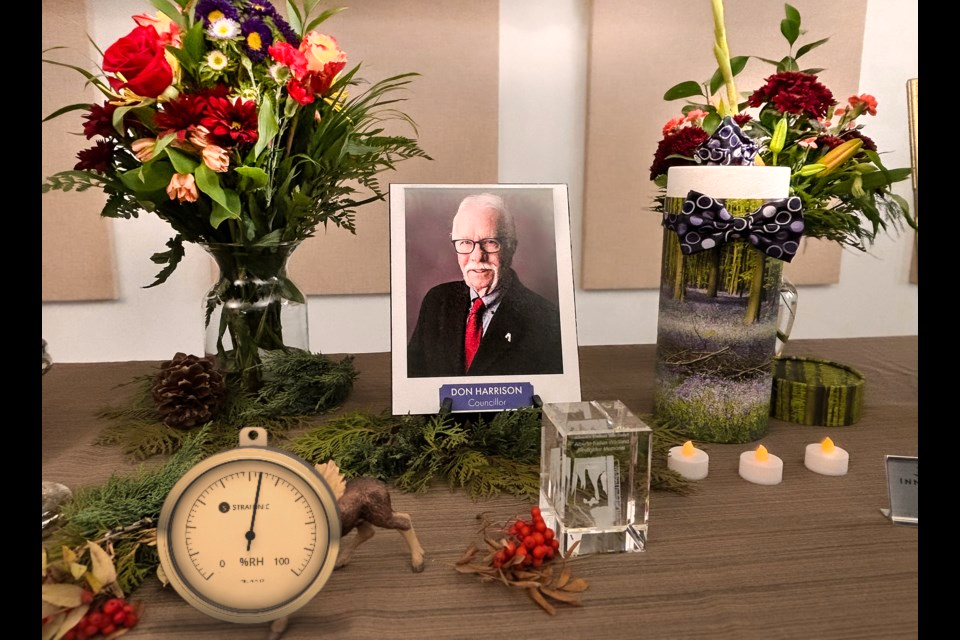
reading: 54%
